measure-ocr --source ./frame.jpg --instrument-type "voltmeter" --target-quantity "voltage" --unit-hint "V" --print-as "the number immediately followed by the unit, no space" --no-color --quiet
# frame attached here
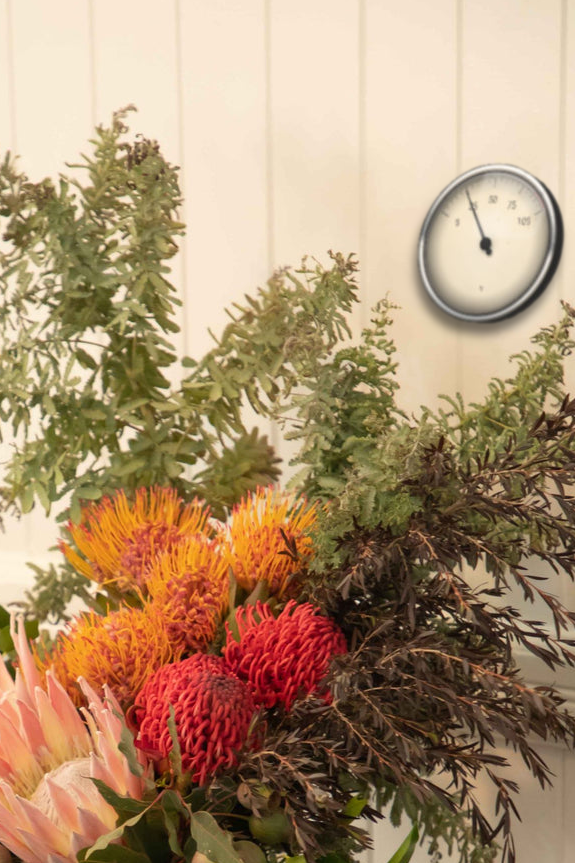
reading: 25V
